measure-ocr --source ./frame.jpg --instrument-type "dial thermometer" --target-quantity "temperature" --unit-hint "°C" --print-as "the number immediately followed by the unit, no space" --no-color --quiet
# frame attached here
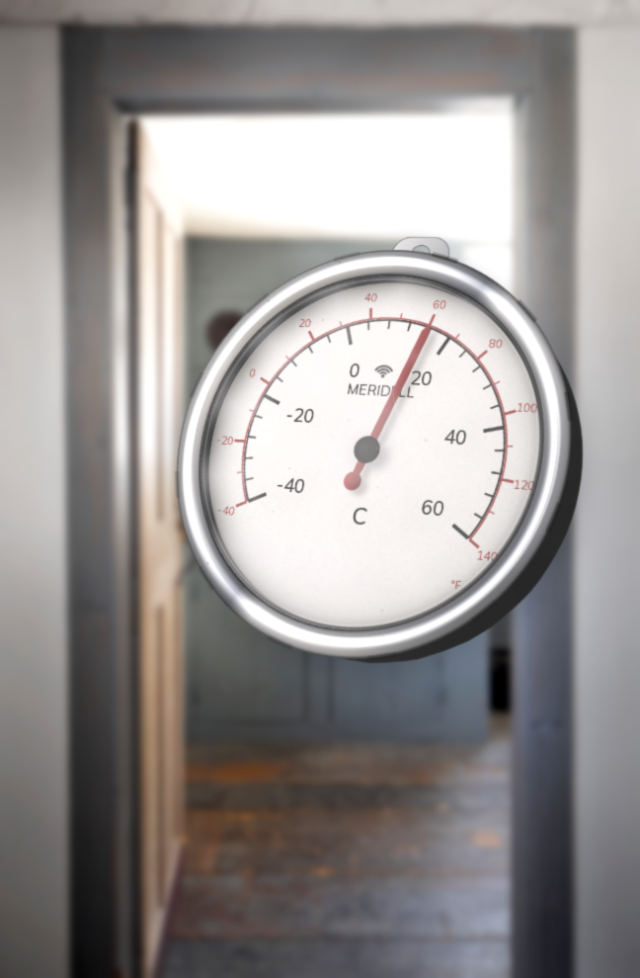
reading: 16°C
